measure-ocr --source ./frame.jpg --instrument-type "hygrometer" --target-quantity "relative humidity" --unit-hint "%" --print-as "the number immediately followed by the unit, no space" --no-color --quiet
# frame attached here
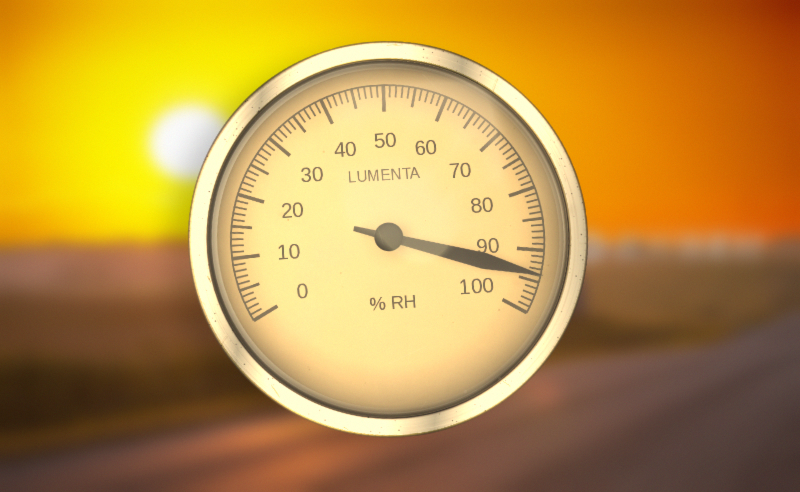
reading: 94%
